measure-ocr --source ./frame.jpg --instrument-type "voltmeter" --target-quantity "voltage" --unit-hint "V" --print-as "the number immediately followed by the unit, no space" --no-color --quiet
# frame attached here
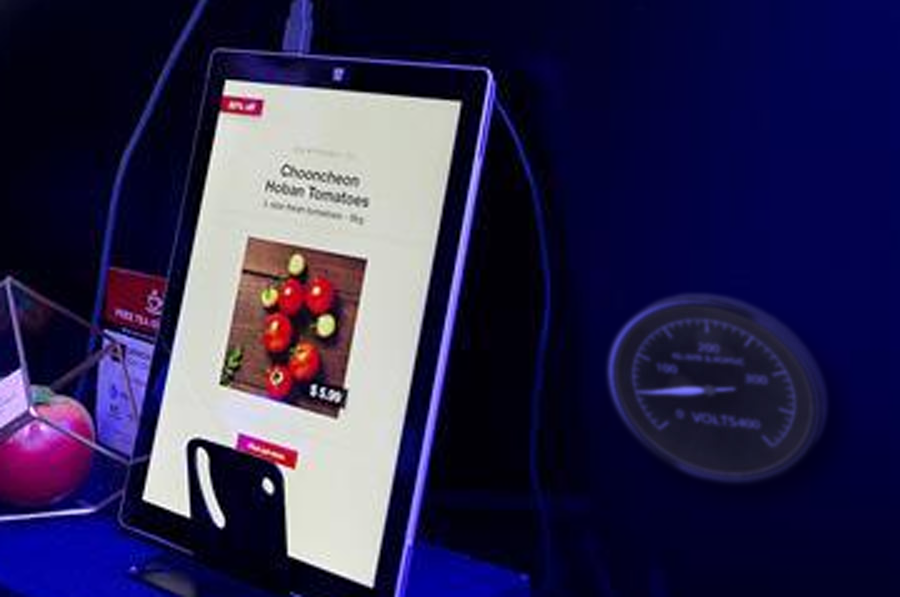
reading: 50V
